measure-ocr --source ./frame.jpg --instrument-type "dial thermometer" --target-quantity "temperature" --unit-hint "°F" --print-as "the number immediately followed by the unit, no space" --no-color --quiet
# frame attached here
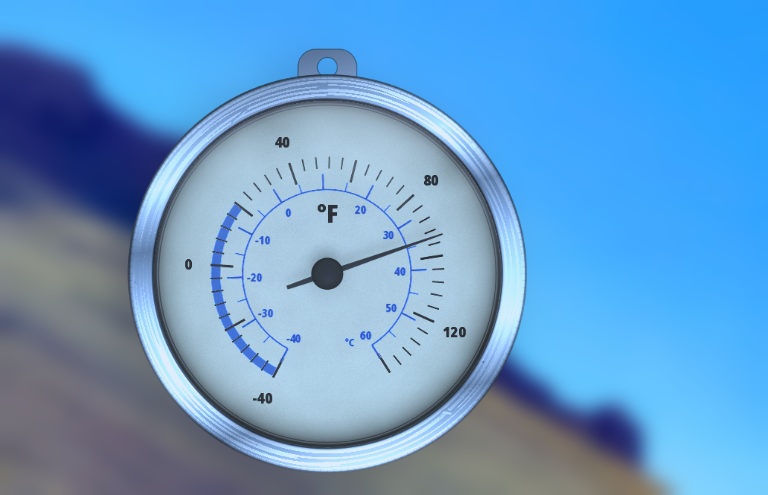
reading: 94°F
